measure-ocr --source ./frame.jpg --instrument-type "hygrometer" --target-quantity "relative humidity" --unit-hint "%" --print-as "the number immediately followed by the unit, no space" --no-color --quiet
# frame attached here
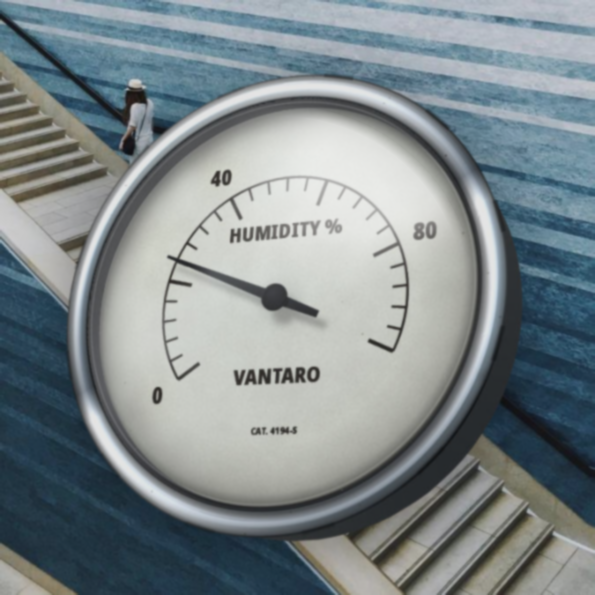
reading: 24%
